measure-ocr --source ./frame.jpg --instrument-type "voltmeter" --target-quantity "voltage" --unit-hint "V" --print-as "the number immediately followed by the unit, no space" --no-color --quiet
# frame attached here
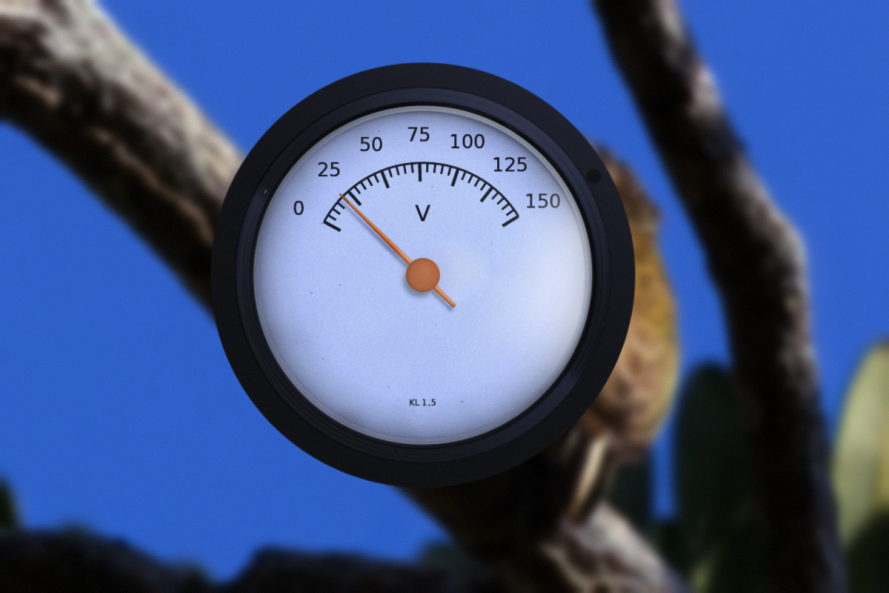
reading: 20V
